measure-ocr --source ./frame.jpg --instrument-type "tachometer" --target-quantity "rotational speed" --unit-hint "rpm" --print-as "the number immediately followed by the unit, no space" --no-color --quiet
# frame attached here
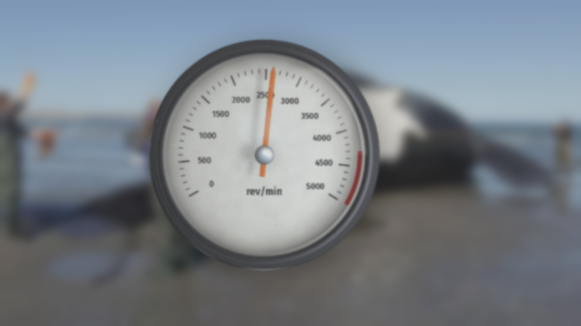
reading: 2600rpm
